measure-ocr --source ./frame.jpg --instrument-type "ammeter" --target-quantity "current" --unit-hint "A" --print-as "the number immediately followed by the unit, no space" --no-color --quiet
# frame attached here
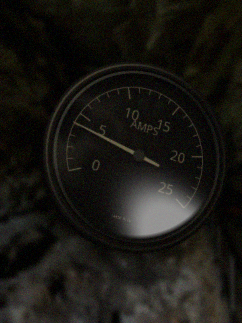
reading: 4A
